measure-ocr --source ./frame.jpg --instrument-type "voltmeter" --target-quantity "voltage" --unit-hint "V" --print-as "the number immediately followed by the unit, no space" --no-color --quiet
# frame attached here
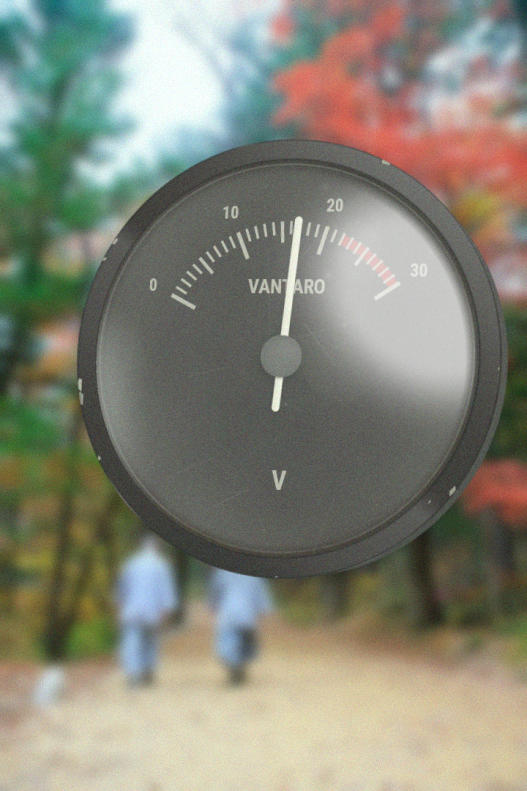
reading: 17V
